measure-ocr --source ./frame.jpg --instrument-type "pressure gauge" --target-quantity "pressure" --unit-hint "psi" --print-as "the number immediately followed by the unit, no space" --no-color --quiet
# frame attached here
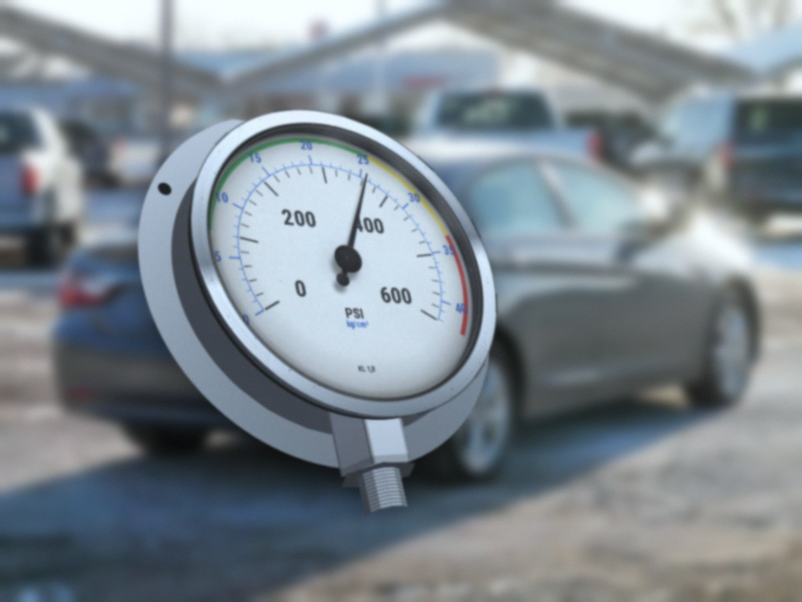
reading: 360psi
